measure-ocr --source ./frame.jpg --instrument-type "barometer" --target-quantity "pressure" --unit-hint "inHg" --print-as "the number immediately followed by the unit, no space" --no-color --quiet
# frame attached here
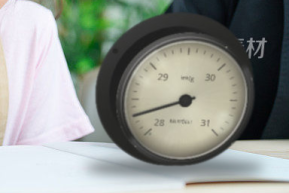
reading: 28.3inHg
